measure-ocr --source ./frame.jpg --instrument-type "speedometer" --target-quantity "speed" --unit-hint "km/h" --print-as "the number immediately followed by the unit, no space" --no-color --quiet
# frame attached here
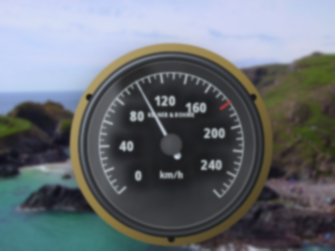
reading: 100km/h
